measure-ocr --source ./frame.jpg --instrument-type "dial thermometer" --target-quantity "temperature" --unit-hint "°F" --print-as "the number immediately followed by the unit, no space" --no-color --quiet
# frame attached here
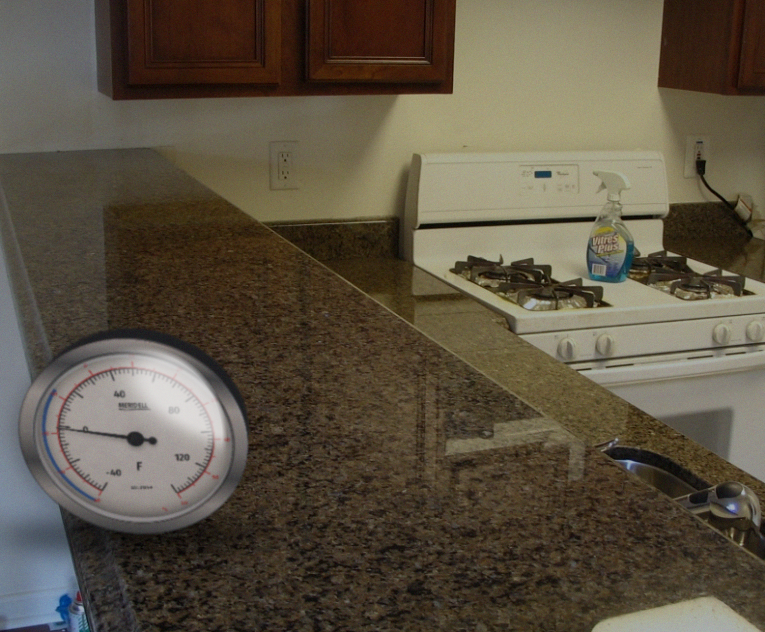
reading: 0°F
